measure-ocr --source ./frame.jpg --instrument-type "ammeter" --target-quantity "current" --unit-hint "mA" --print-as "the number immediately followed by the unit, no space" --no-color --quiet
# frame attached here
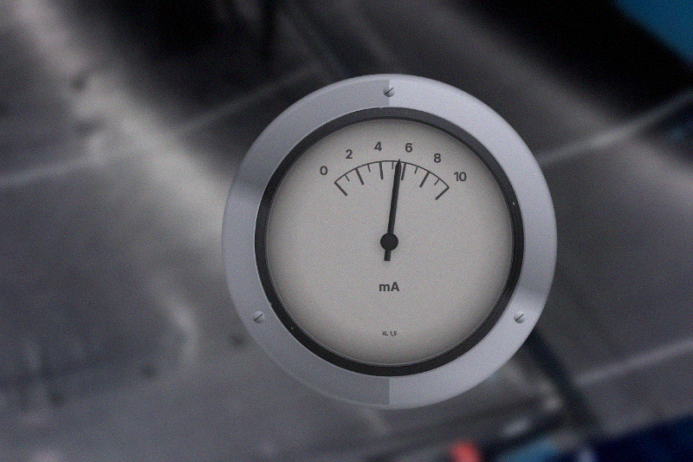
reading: 5.5mA
